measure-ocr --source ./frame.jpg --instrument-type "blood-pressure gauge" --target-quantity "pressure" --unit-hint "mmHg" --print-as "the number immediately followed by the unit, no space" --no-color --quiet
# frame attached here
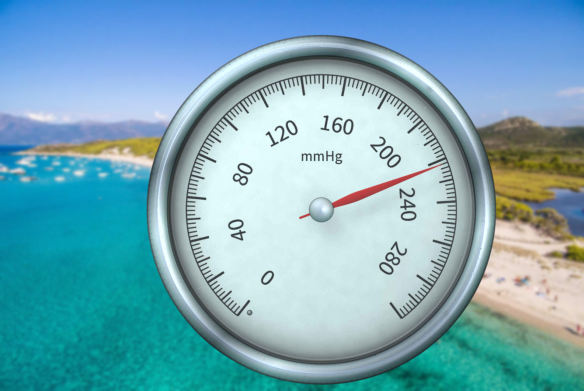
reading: 222mmHg
